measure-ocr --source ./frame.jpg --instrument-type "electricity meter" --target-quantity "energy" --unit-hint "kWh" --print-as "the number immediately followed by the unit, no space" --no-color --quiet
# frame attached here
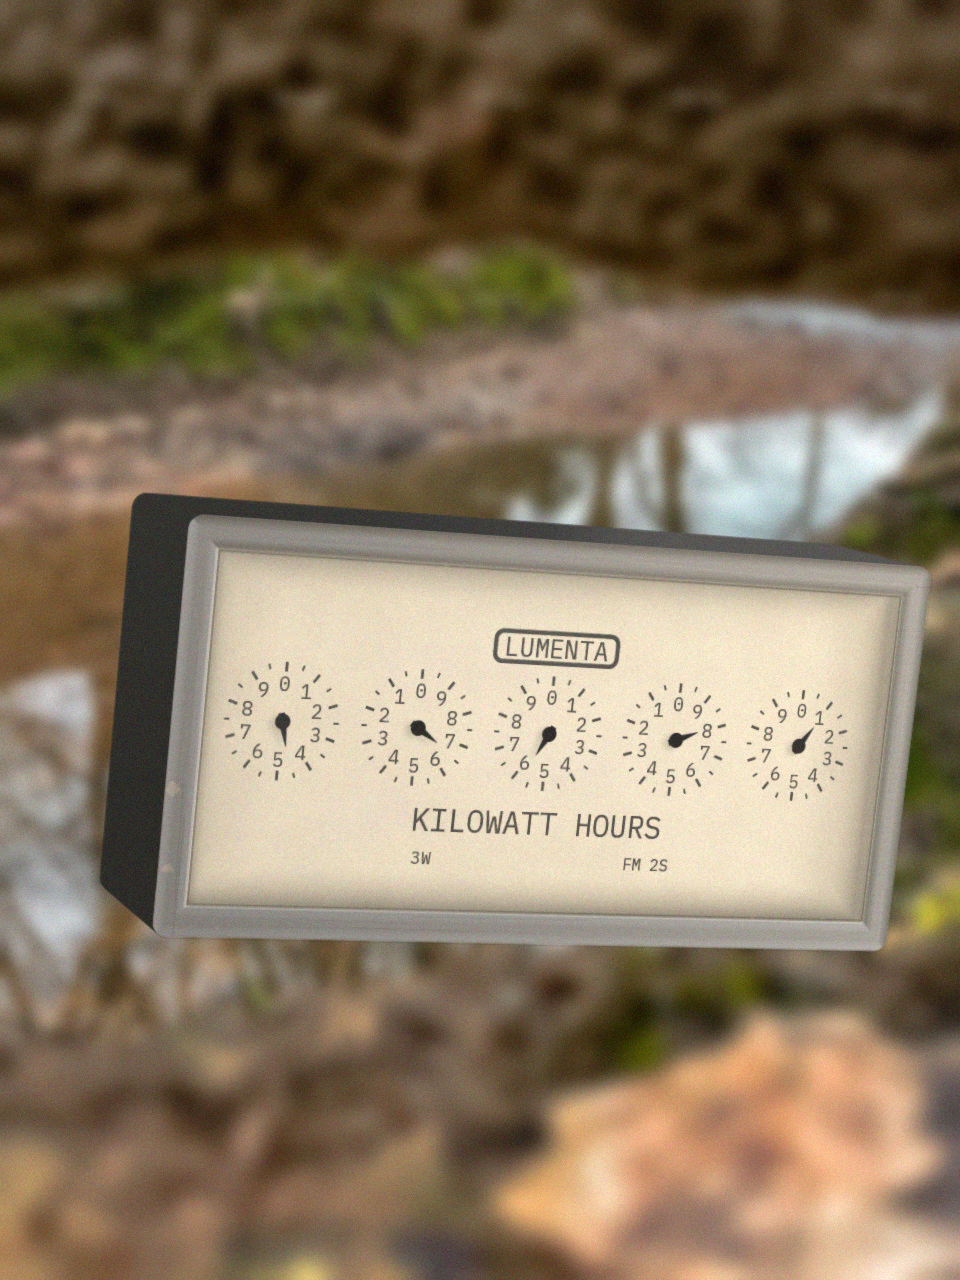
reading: 46581kWh
